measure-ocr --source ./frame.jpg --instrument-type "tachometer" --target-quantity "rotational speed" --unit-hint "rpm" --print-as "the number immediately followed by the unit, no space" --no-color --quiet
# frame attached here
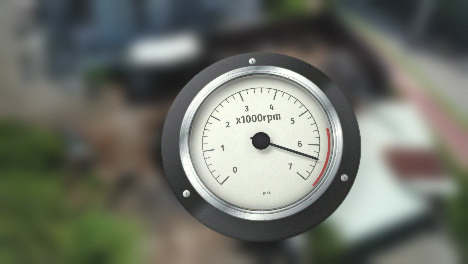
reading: 6400rpm
